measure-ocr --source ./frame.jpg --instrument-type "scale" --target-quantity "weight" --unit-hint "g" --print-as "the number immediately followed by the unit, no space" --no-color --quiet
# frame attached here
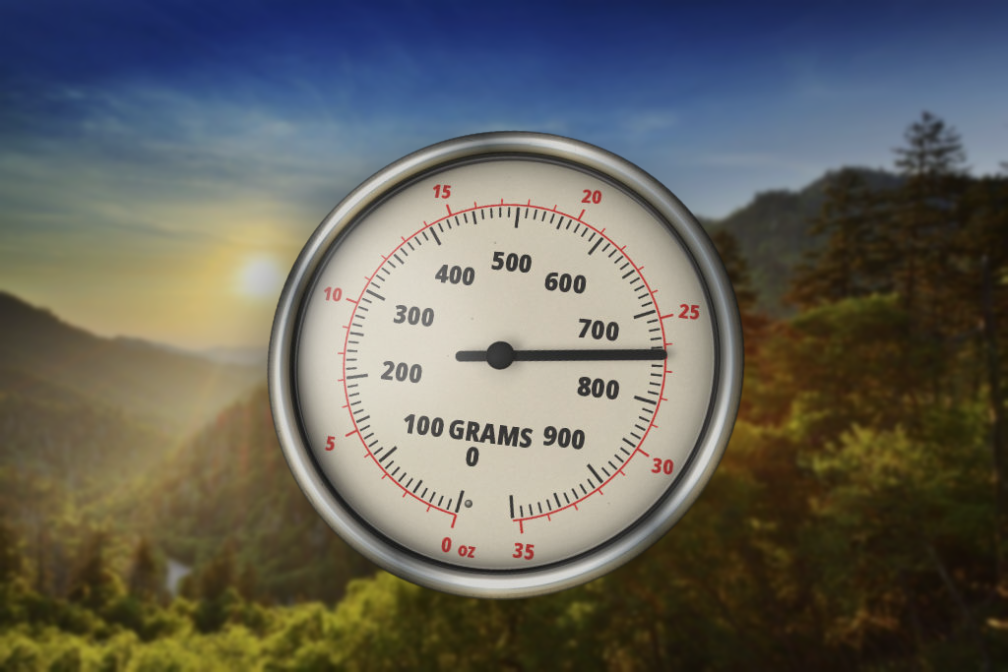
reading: 750g
